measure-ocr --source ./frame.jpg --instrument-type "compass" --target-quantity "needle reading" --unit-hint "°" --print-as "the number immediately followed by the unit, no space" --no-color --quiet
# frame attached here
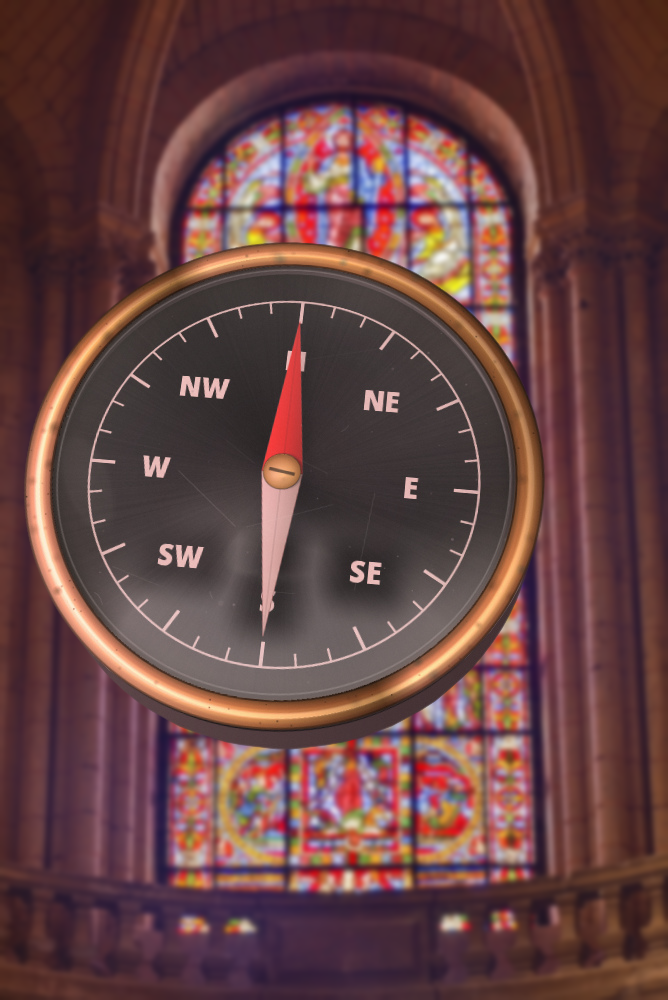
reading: 0°
